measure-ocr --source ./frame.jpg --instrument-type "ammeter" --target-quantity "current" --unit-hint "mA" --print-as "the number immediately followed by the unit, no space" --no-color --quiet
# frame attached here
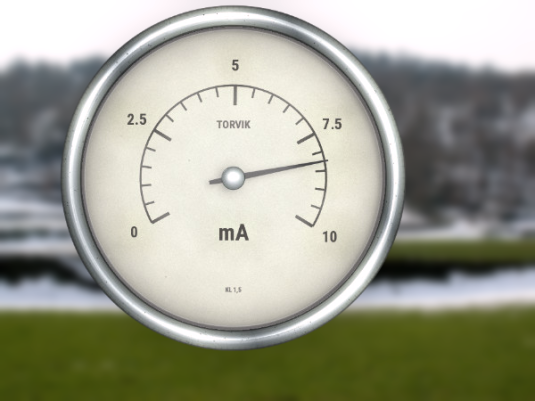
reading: 8.25mA
